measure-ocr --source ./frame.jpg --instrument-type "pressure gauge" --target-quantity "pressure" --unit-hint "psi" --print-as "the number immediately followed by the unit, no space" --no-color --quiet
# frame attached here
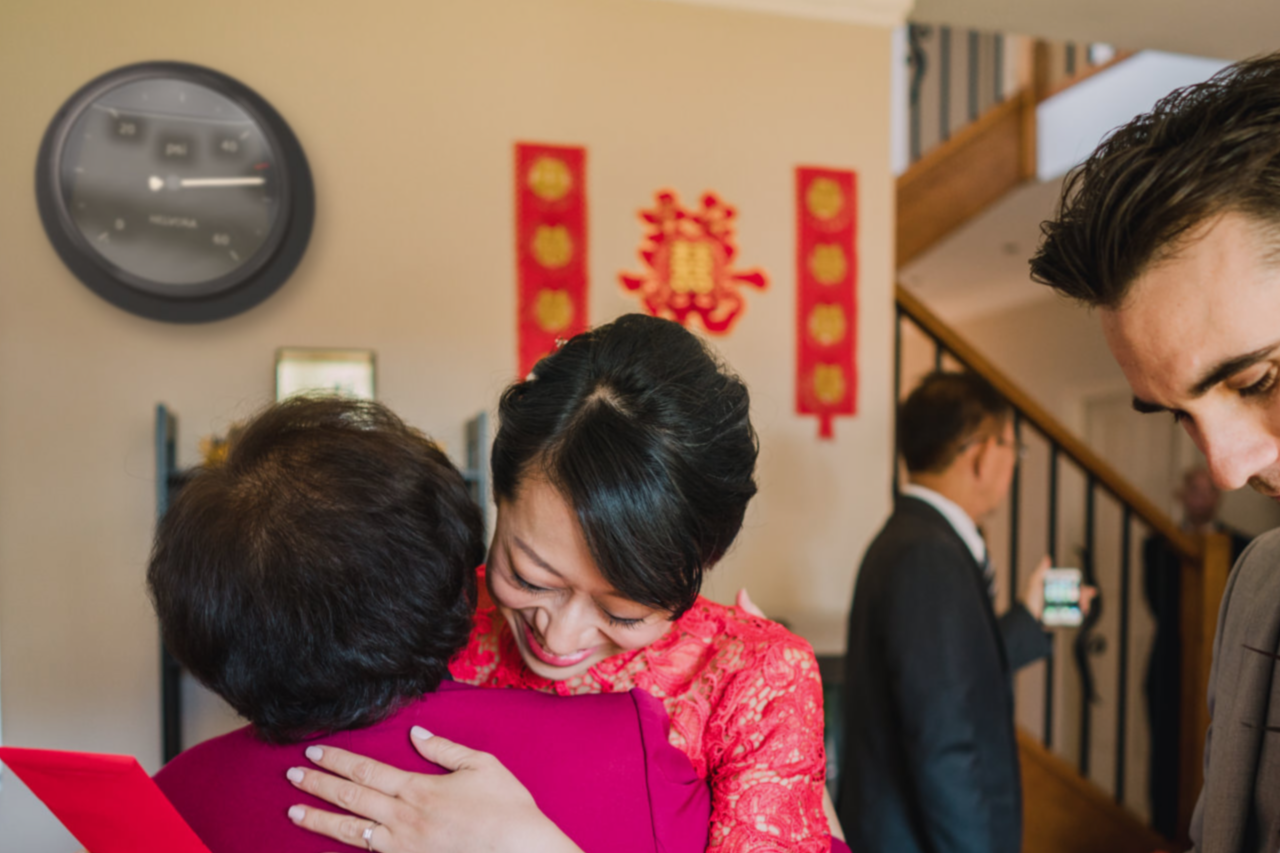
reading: 47.5psi
